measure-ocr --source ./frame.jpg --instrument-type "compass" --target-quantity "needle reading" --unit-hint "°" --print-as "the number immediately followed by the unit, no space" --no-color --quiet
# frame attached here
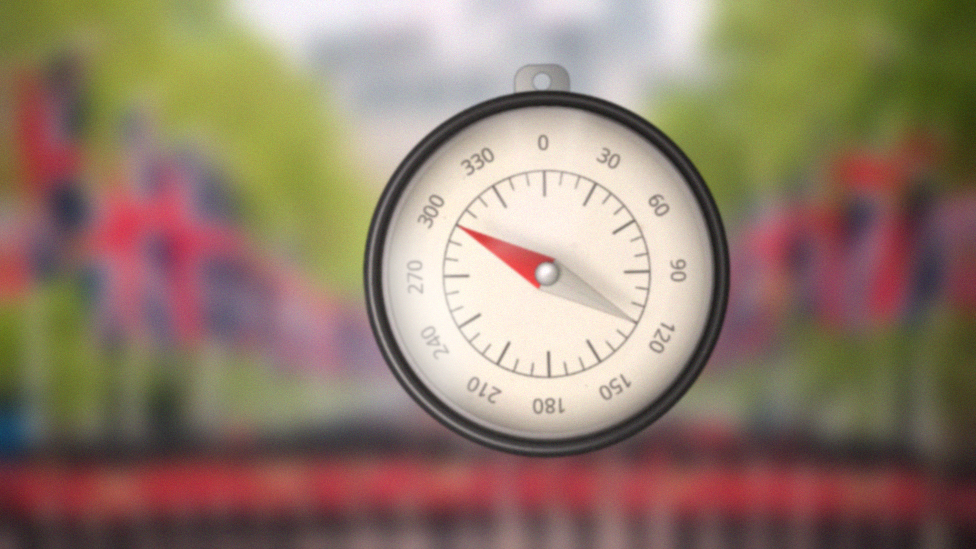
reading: 300°
